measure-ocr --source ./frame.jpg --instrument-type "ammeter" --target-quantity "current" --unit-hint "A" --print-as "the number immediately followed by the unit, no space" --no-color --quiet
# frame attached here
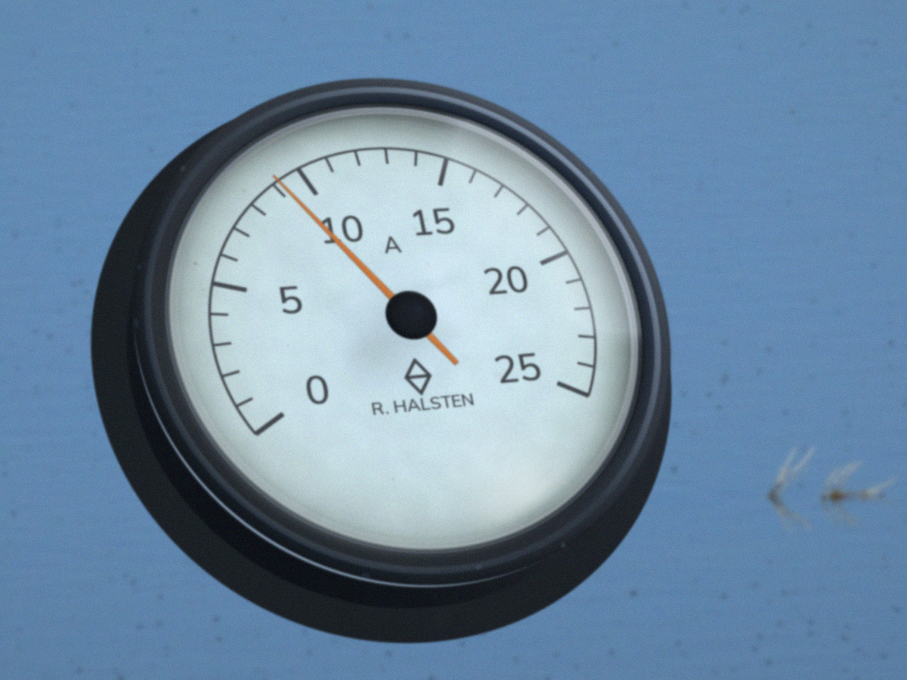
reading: 9A
